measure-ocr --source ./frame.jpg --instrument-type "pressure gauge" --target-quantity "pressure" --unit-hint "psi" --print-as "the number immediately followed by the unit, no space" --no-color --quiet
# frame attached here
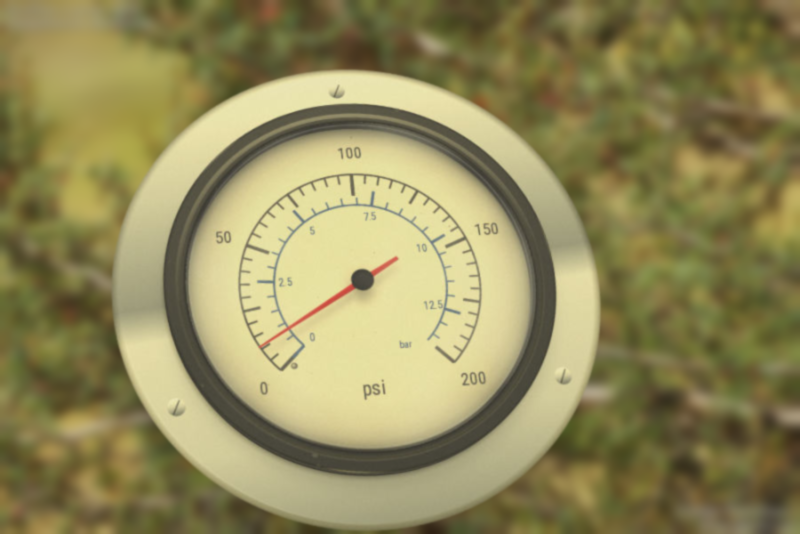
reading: 10psi
